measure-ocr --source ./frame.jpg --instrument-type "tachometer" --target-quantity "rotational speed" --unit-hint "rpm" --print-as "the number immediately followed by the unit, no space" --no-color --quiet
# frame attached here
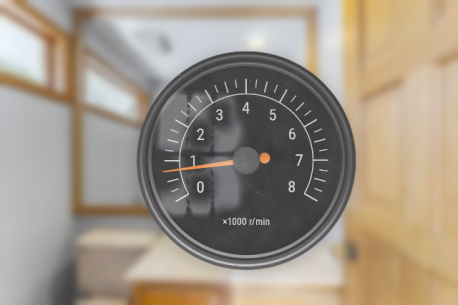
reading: 750rpm
